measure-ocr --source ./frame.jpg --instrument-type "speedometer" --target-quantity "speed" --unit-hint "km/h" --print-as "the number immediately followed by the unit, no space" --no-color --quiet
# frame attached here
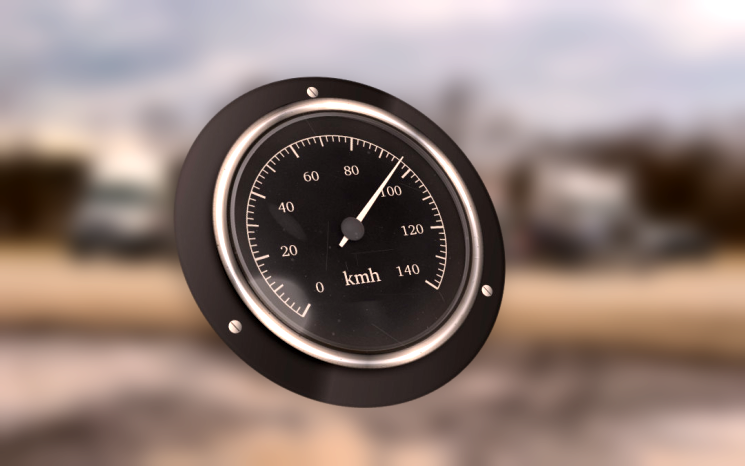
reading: 96km/h
